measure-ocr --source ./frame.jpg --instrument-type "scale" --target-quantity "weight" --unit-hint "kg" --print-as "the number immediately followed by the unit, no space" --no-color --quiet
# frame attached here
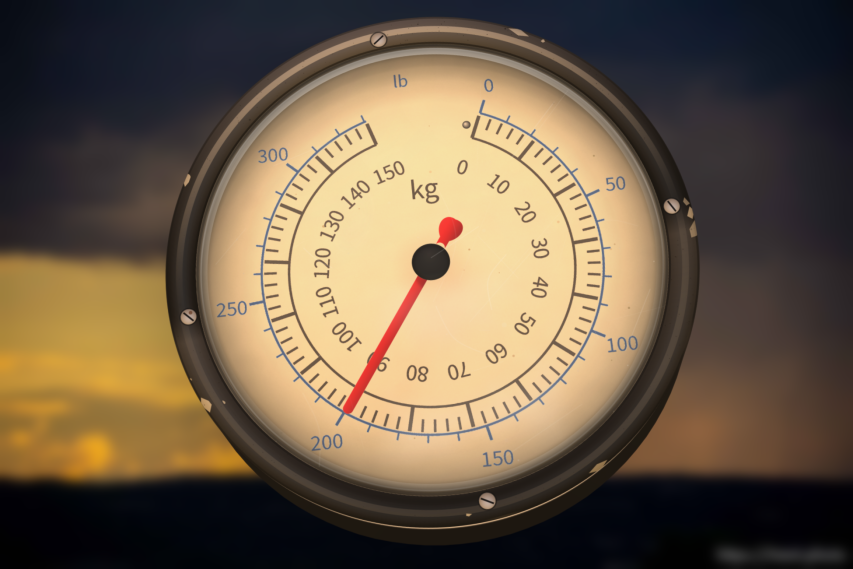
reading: 90kg
